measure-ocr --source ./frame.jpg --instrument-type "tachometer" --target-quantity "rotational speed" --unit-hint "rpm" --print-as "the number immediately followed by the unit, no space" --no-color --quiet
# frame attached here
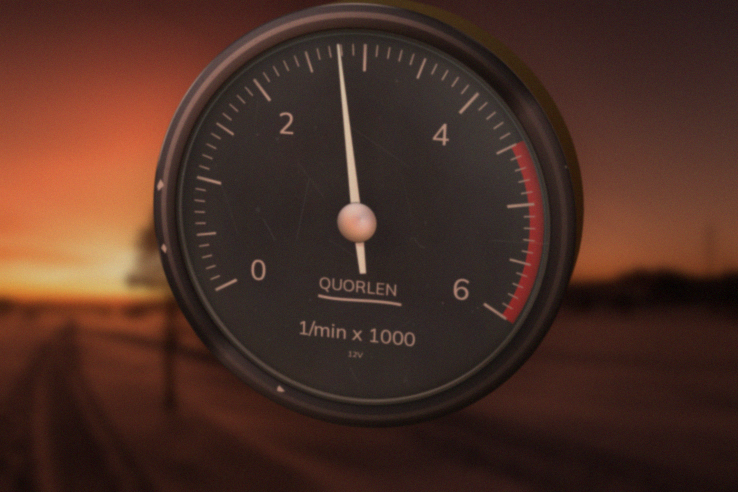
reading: 2800rpm
